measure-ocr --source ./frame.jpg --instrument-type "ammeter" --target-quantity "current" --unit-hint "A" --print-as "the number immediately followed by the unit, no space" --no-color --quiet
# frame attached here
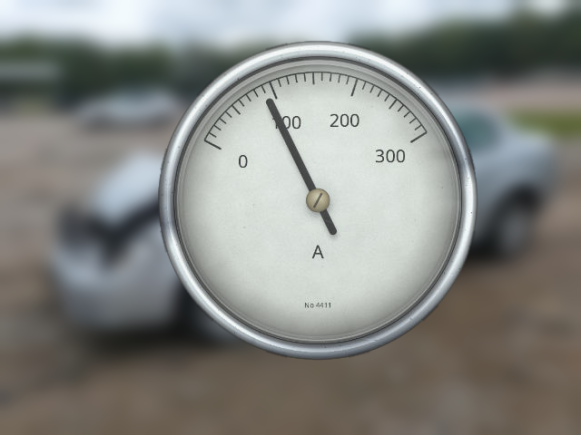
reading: 90A
